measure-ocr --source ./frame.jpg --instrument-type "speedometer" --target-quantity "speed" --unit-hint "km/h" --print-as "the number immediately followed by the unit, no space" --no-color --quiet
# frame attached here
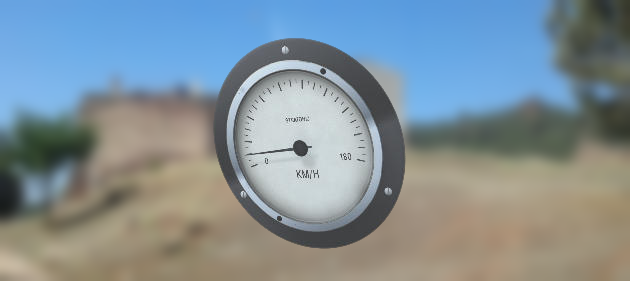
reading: 10km/h
